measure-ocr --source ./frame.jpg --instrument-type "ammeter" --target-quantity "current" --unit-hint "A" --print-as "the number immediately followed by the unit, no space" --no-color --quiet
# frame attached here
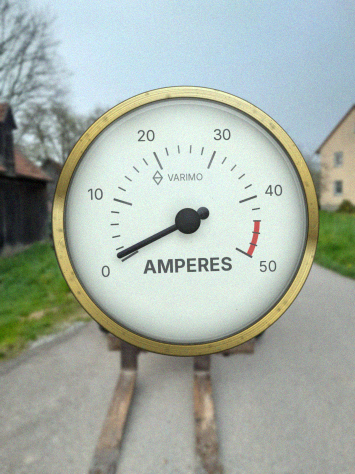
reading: 1A
